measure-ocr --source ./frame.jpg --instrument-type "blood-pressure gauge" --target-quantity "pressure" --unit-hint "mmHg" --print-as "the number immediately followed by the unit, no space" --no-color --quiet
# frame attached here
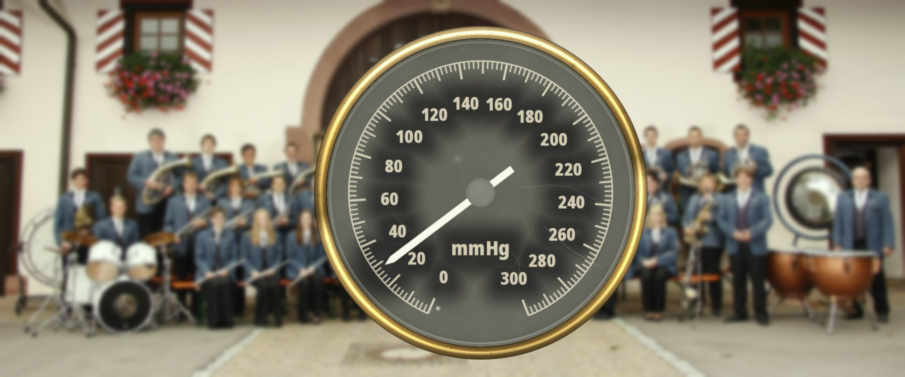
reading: 28mmHg
